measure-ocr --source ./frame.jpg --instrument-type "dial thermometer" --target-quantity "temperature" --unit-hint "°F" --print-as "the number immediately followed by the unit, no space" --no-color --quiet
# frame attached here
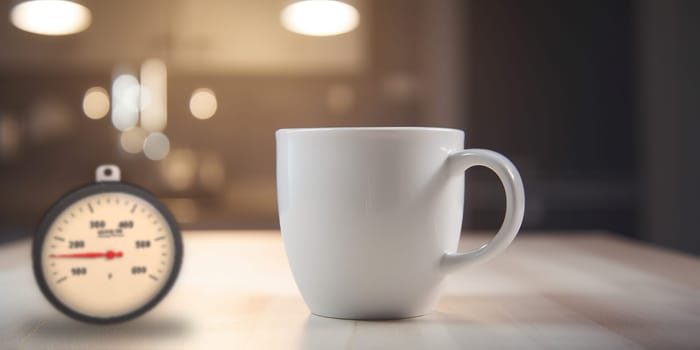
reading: 160°F
